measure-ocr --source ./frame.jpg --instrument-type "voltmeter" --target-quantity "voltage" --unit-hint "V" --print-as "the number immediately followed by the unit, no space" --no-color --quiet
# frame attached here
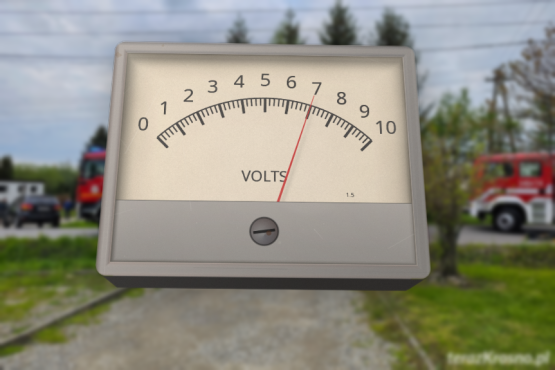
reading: 7V
